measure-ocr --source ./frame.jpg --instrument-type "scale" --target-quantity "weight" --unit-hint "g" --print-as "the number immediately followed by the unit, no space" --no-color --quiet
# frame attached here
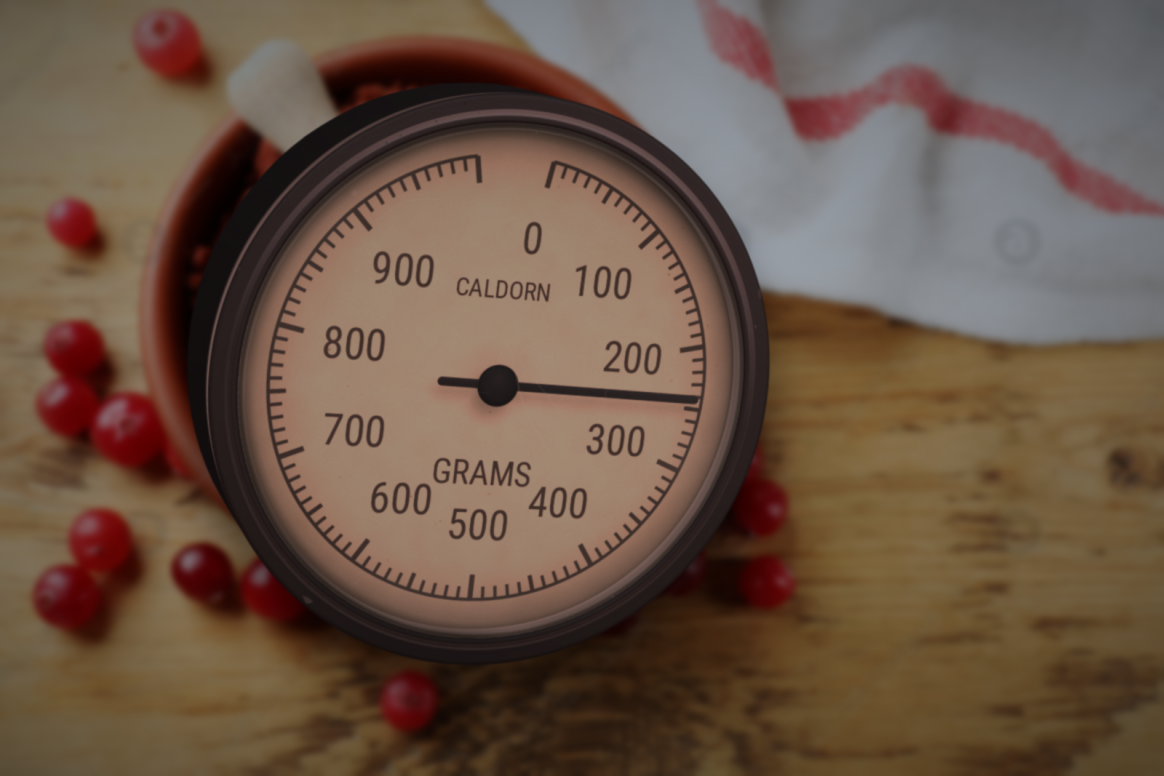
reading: 240g
